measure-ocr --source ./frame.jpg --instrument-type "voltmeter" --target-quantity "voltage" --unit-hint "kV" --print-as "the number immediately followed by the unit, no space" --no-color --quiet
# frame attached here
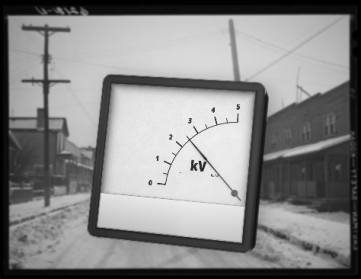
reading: 2.5kV
